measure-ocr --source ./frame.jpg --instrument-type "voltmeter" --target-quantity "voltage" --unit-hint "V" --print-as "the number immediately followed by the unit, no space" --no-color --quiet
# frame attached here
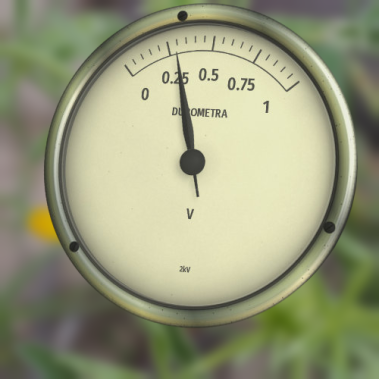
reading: 0.3V
